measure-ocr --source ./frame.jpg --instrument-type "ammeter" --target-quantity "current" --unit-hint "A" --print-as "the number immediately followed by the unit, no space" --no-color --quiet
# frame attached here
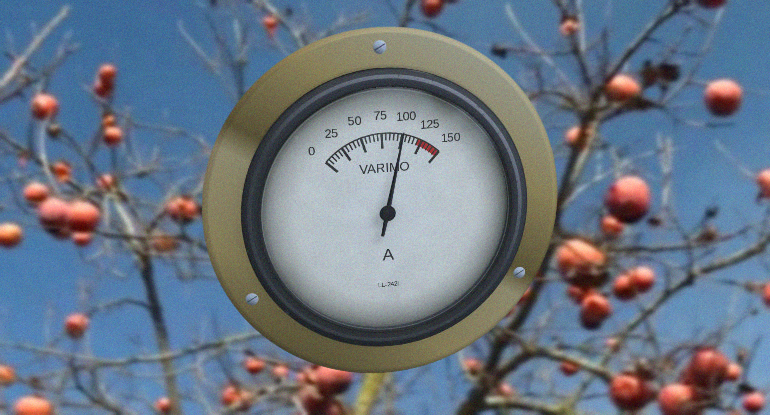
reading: 100A
